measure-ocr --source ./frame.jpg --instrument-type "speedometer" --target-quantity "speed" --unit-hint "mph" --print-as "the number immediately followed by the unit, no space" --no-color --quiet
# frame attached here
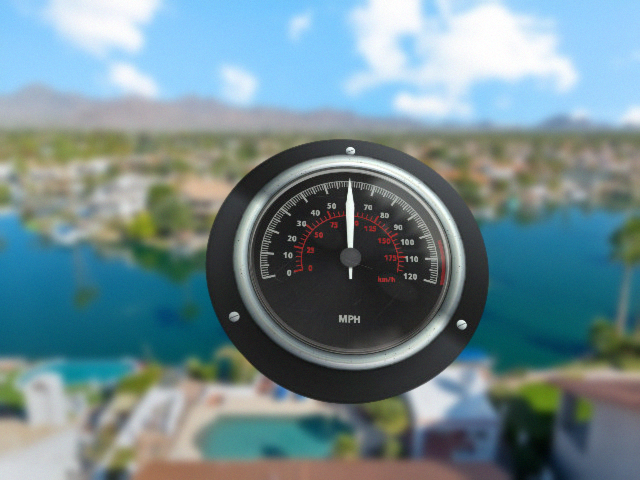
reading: 60mph
